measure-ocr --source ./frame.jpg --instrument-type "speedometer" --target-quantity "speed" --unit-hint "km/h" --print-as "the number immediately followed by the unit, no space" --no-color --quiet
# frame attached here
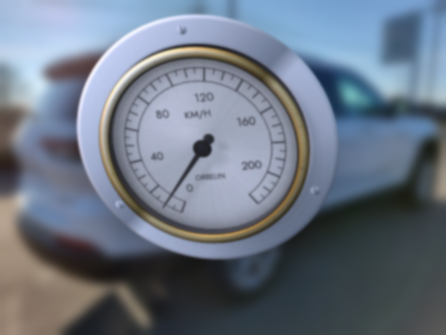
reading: 10km/h
